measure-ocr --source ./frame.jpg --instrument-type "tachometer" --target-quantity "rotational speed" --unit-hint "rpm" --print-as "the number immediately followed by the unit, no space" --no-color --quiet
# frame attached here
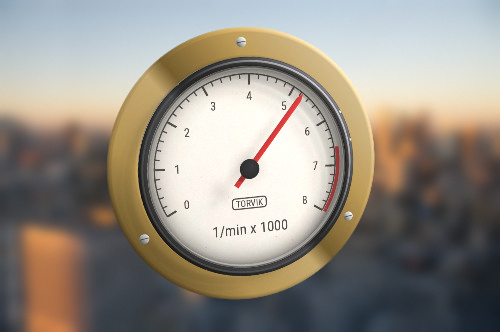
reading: 5200rpm
